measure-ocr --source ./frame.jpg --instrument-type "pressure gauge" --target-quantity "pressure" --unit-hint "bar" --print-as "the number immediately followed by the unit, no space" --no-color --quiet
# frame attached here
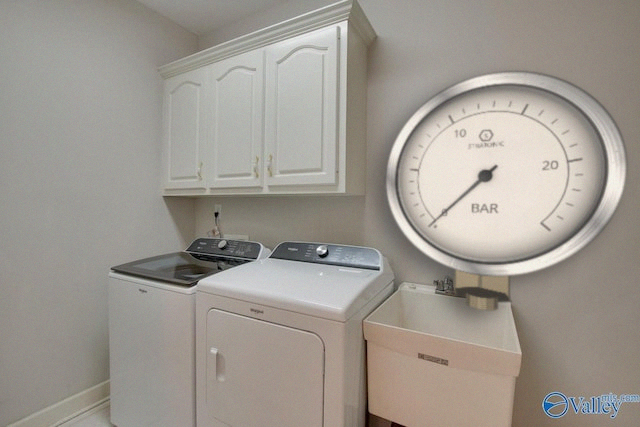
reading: 0bar
